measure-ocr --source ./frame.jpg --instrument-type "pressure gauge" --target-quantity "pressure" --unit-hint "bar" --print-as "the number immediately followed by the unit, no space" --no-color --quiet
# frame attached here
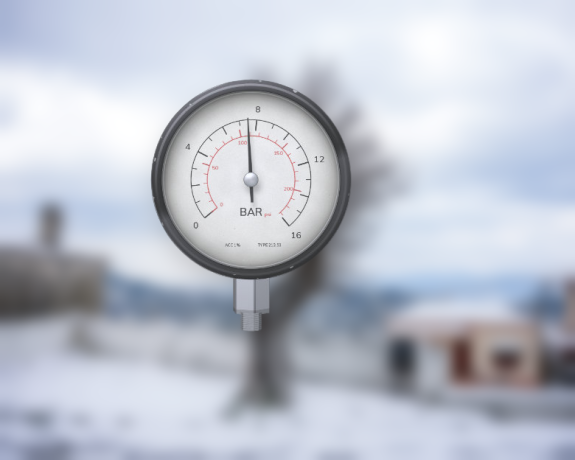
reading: 7.5bar
